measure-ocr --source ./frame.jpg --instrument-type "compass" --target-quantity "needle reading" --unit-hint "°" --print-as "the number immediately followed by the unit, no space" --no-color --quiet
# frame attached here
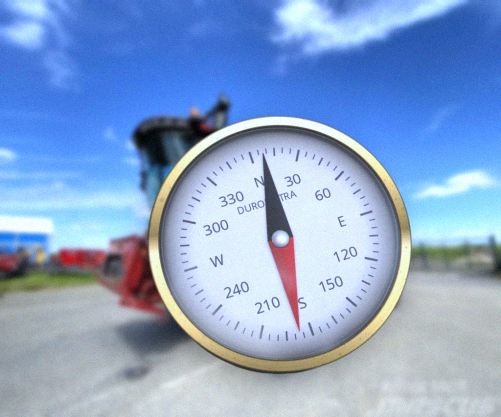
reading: 187.5°
